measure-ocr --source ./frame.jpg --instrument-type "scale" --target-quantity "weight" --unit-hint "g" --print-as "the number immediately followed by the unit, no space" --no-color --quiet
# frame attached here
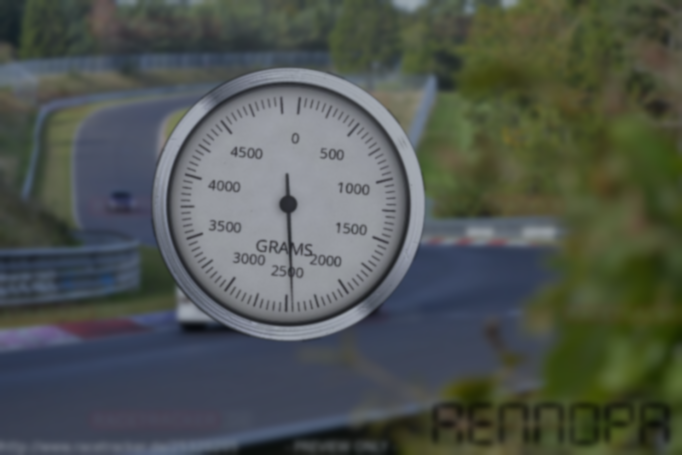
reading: 2450g
